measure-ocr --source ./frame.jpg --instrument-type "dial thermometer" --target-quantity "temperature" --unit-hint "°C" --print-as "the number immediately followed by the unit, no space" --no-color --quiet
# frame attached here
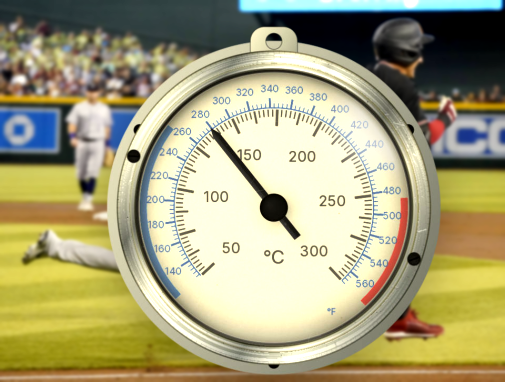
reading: 137.5°C
